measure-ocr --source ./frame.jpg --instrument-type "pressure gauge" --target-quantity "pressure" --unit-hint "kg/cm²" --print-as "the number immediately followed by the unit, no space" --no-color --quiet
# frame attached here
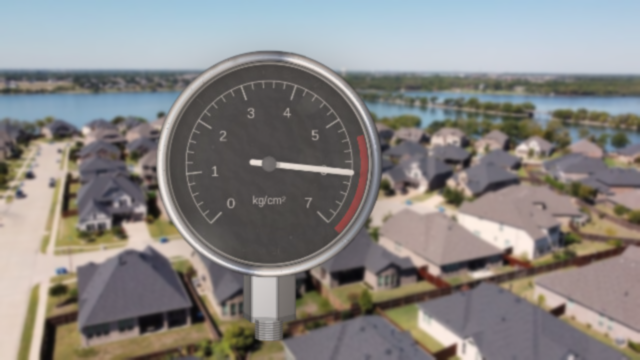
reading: 6kg/cm²
